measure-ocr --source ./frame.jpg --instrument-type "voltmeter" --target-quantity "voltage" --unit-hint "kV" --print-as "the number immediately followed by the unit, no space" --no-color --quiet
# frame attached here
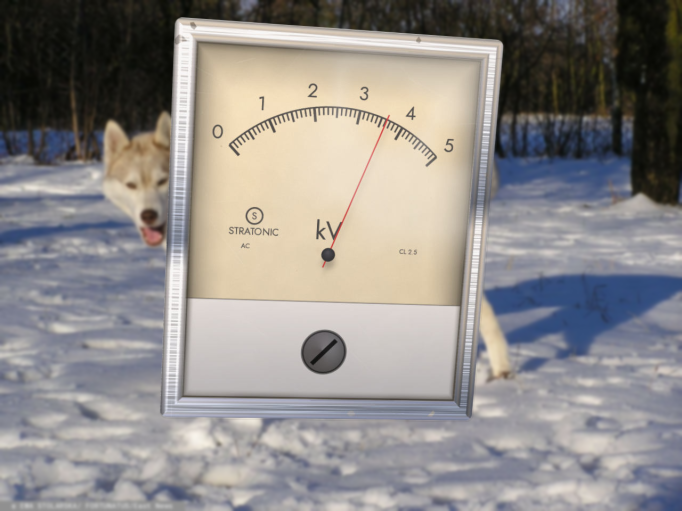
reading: 3.6kV
